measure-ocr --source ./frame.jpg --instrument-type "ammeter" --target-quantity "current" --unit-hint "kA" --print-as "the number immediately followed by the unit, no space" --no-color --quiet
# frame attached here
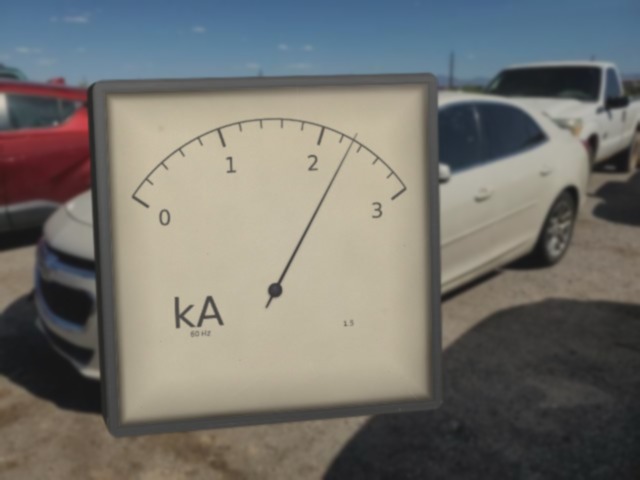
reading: 2.3kA
